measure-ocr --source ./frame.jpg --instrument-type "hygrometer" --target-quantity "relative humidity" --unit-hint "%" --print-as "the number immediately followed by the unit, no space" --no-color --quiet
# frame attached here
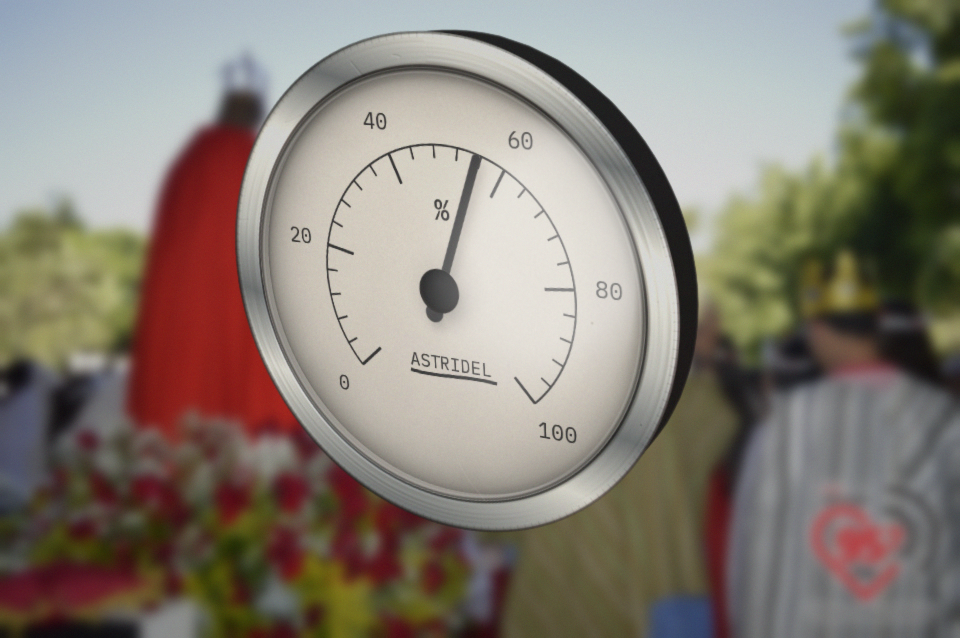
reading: 56%
